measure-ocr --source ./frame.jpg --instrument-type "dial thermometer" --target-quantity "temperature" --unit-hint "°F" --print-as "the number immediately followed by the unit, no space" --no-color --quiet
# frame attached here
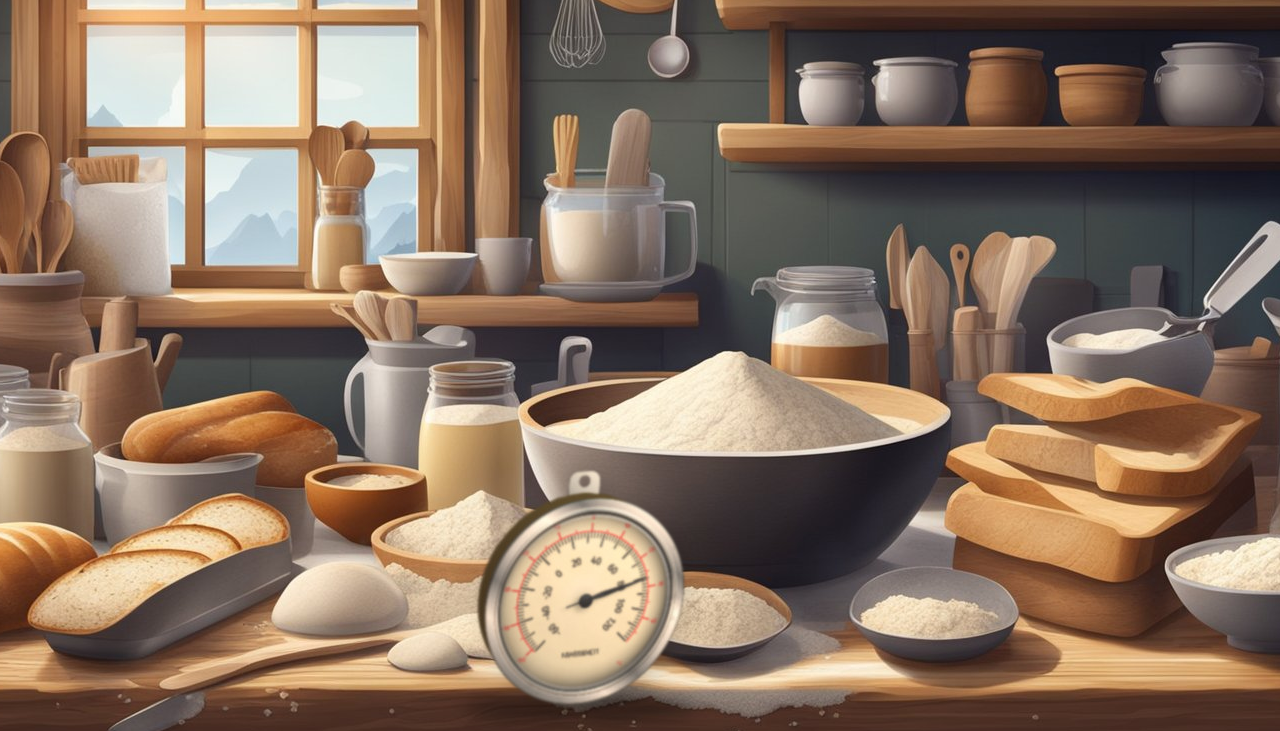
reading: 80°F
